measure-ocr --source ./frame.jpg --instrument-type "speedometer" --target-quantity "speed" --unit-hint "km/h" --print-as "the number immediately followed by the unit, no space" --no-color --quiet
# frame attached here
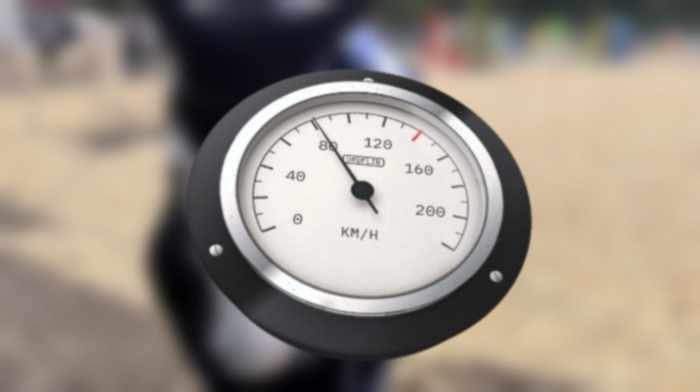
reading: 80km/h
